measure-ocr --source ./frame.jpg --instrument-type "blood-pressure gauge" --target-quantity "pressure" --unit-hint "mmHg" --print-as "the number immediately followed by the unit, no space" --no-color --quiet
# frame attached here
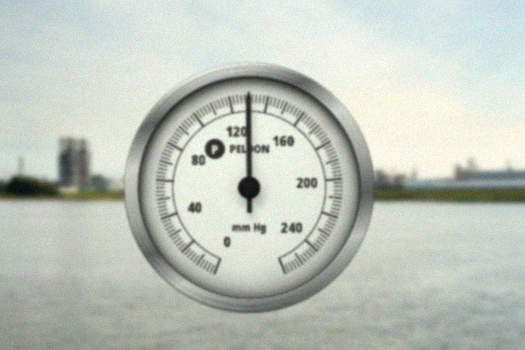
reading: 130mmHg
